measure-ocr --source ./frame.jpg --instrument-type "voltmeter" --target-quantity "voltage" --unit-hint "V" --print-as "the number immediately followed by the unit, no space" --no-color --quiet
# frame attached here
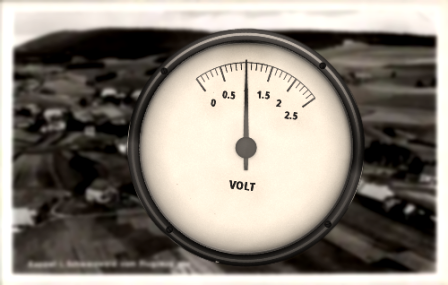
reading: 1V
